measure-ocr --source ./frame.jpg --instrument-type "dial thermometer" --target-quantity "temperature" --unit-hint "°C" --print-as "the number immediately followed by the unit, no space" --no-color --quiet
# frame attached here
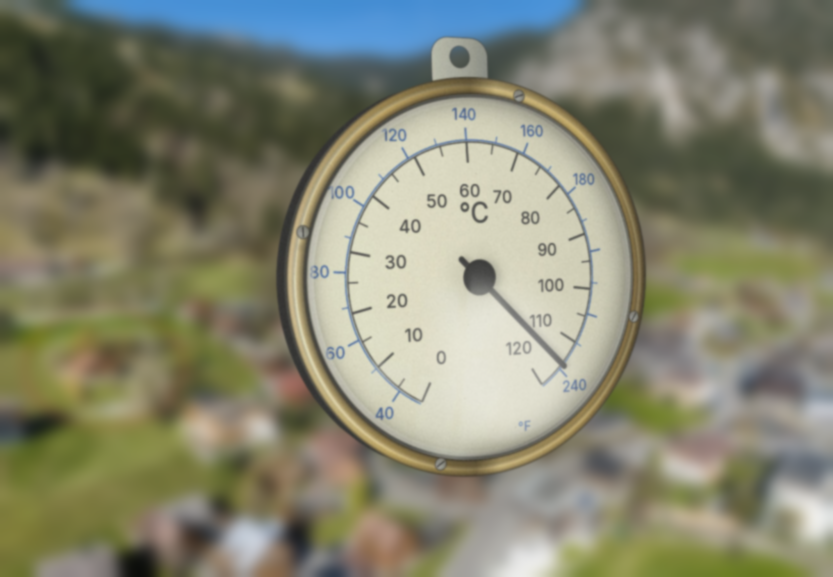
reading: 115°C
